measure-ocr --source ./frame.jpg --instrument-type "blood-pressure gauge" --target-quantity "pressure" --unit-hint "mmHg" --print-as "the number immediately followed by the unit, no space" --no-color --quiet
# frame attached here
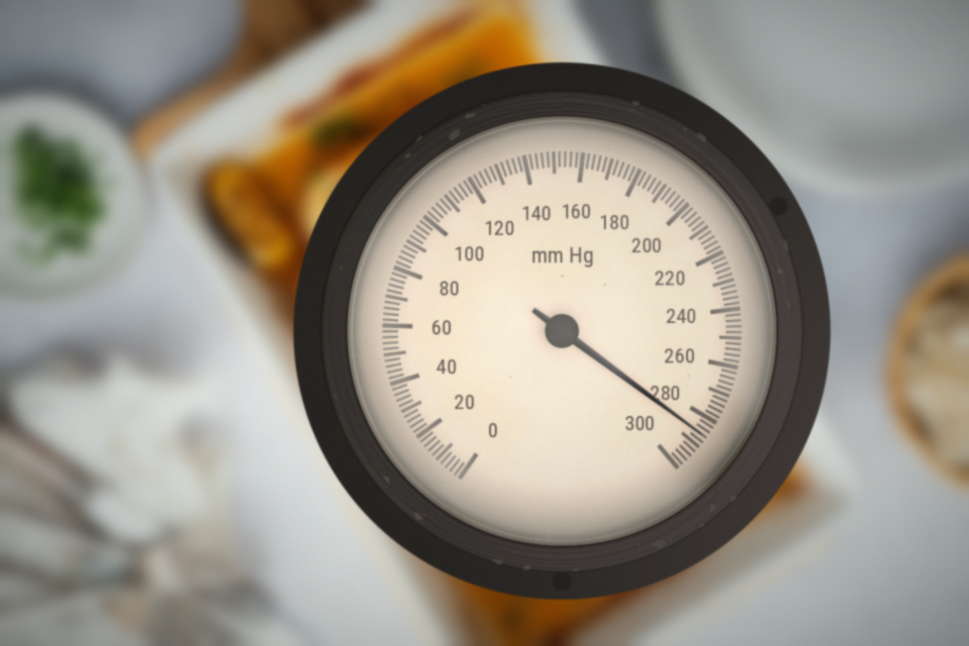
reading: 286mmHg
